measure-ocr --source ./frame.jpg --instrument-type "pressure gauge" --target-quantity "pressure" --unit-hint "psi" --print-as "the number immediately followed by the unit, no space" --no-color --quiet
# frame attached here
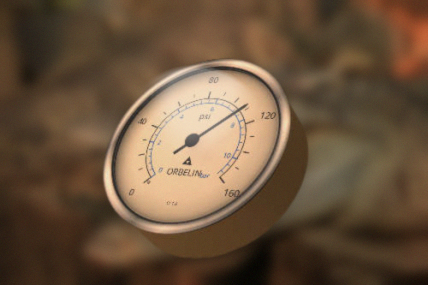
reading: 110psi
